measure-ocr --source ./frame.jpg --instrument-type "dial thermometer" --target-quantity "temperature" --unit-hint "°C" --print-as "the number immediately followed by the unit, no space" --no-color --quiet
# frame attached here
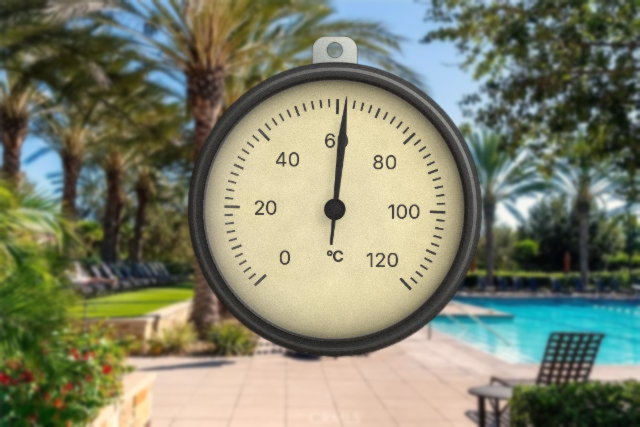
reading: 62°C
